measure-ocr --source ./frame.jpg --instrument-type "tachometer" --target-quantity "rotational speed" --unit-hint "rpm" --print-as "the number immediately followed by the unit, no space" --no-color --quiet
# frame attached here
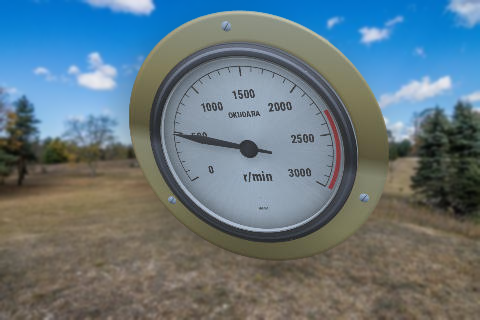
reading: 500rpm
